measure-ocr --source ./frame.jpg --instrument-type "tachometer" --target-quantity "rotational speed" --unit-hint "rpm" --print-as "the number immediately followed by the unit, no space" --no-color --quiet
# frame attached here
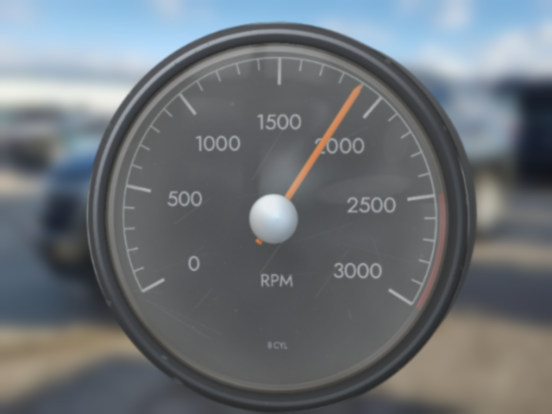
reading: 1900rpm
